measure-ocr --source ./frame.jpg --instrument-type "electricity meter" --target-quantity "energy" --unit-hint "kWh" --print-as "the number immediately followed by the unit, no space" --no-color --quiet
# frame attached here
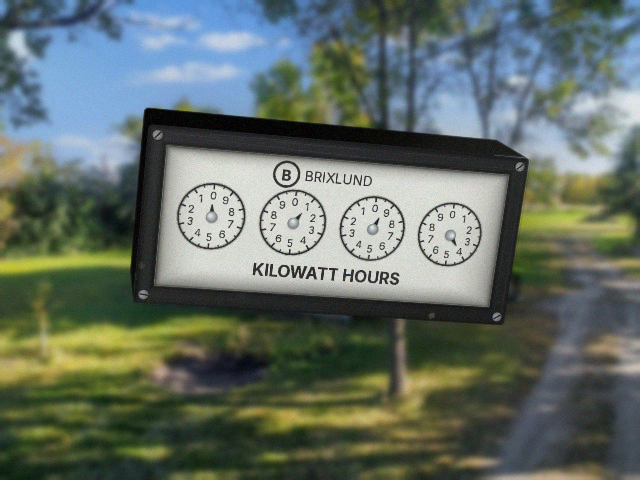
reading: 94kWh
